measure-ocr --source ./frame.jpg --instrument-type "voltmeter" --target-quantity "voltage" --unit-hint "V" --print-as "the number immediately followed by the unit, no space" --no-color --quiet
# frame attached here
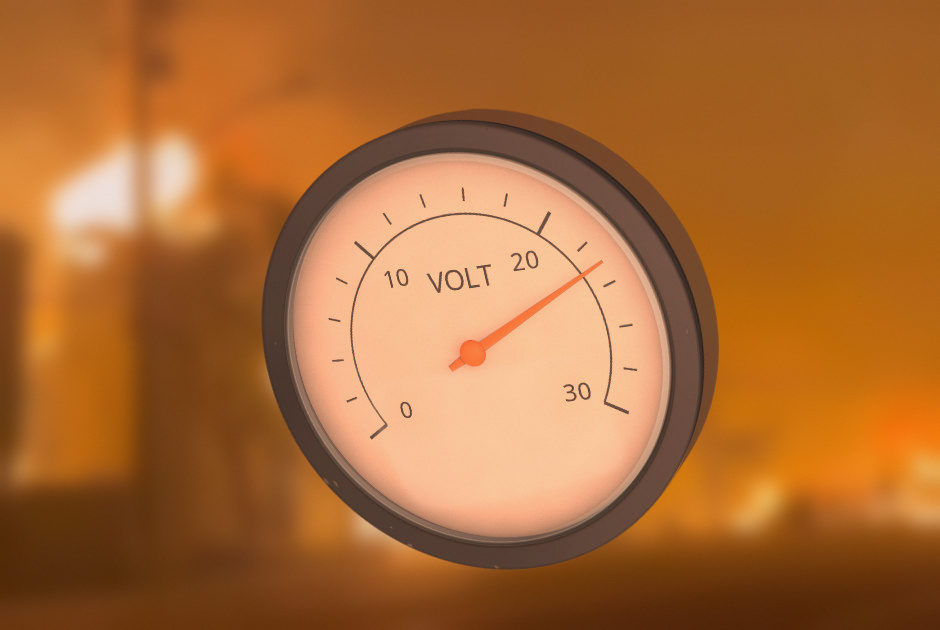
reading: 23V
